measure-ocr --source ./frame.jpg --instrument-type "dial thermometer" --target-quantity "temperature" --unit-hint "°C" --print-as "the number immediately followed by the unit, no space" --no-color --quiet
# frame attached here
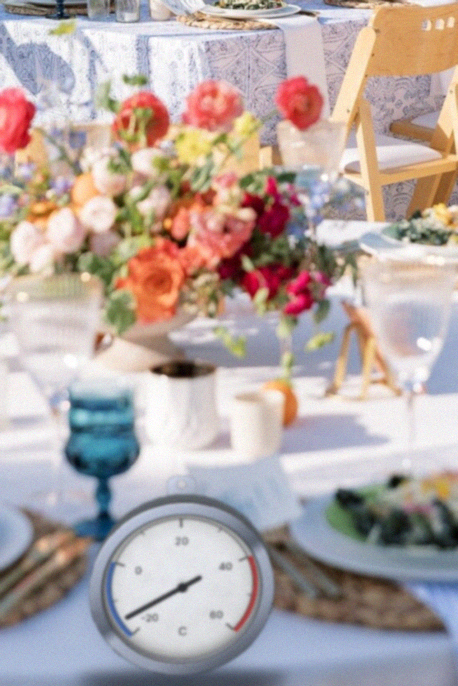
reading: -15°C
